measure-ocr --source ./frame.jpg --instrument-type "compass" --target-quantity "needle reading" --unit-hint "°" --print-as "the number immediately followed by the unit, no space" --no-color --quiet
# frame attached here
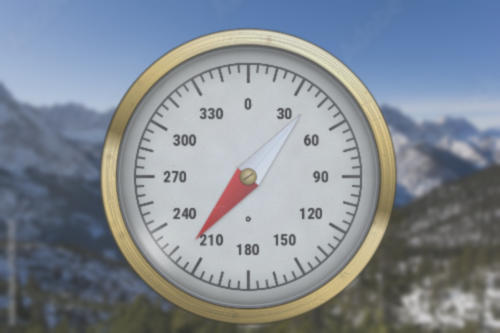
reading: 220°
